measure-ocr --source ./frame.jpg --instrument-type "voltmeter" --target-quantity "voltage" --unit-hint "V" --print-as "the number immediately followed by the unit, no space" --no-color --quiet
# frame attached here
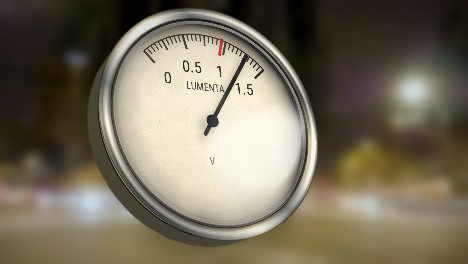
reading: 1.25V
